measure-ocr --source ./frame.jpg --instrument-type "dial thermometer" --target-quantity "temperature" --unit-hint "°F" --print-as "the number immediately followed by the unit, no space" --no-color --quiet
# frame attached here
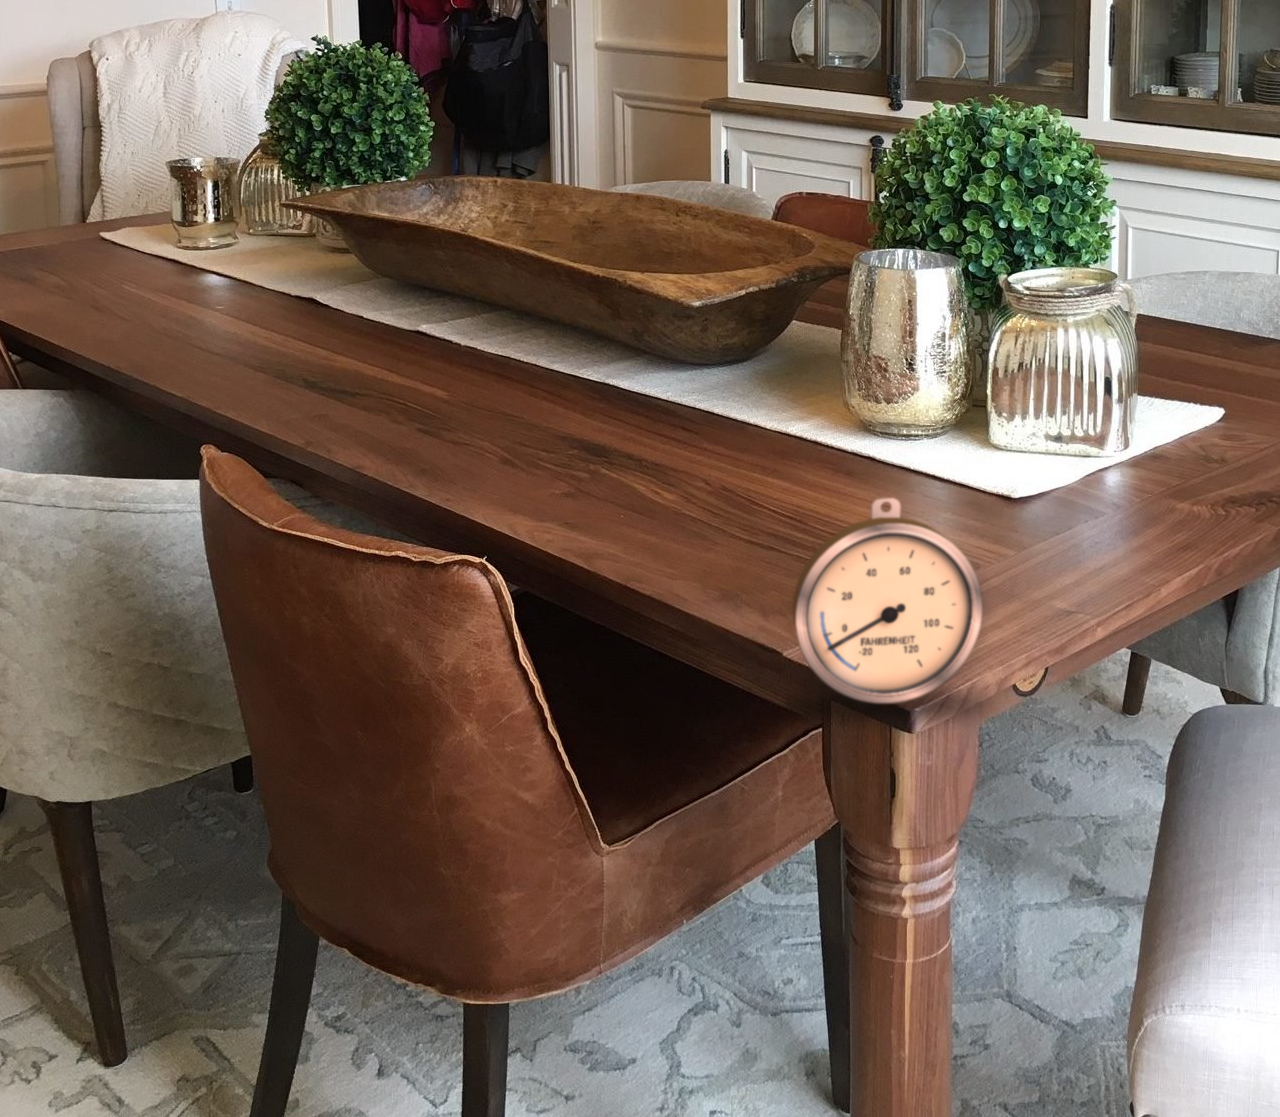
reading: -5°F
